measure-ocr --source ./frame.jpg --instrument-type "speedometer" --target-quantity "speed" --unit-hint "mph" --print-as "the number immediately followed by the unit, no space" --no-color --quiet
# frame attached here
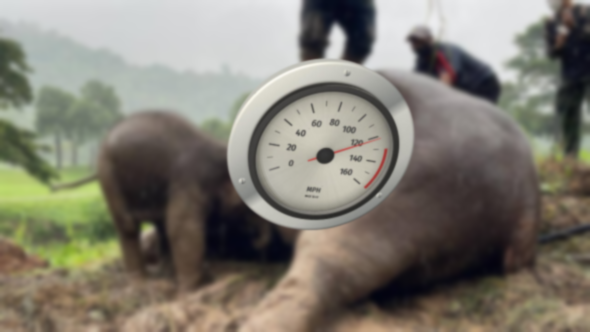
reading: 120mph
